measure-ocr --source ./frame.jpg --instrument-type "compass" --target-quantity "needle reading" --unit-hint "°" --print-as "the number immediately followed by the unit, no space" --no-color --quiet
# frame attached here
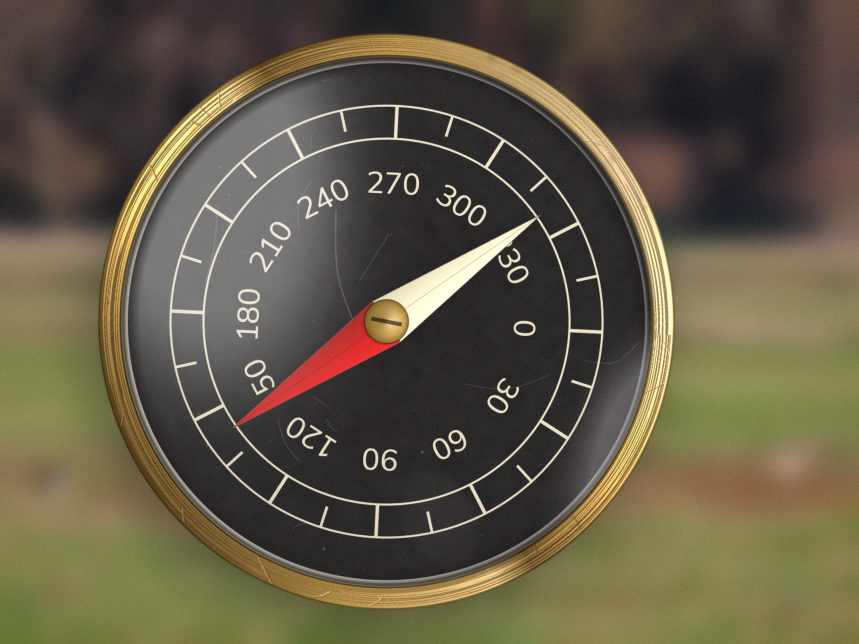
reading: 142.5°
